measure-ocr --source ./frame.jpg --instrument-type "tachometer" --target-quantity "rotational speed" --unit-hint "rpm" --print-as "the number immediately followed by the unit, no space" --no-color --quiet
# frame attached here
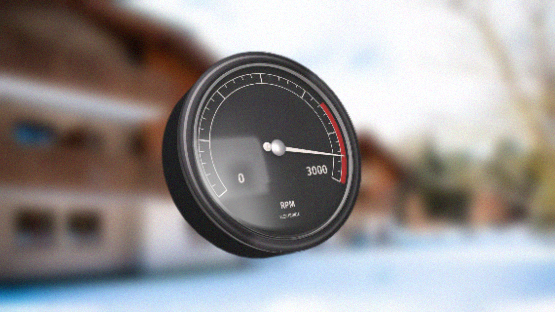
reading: 2750rpm
